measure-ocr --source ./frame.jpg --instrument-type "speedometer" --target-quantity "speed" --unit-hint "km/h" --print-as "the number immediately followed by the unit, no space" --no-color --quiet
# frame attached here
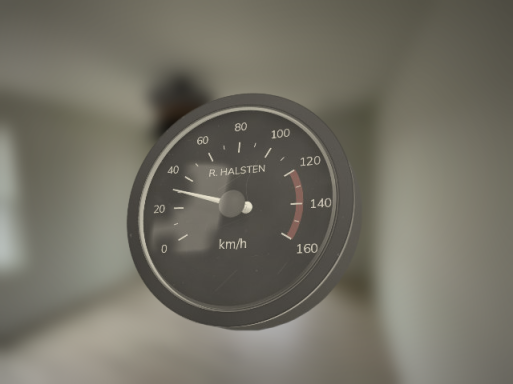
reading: 30km/h
